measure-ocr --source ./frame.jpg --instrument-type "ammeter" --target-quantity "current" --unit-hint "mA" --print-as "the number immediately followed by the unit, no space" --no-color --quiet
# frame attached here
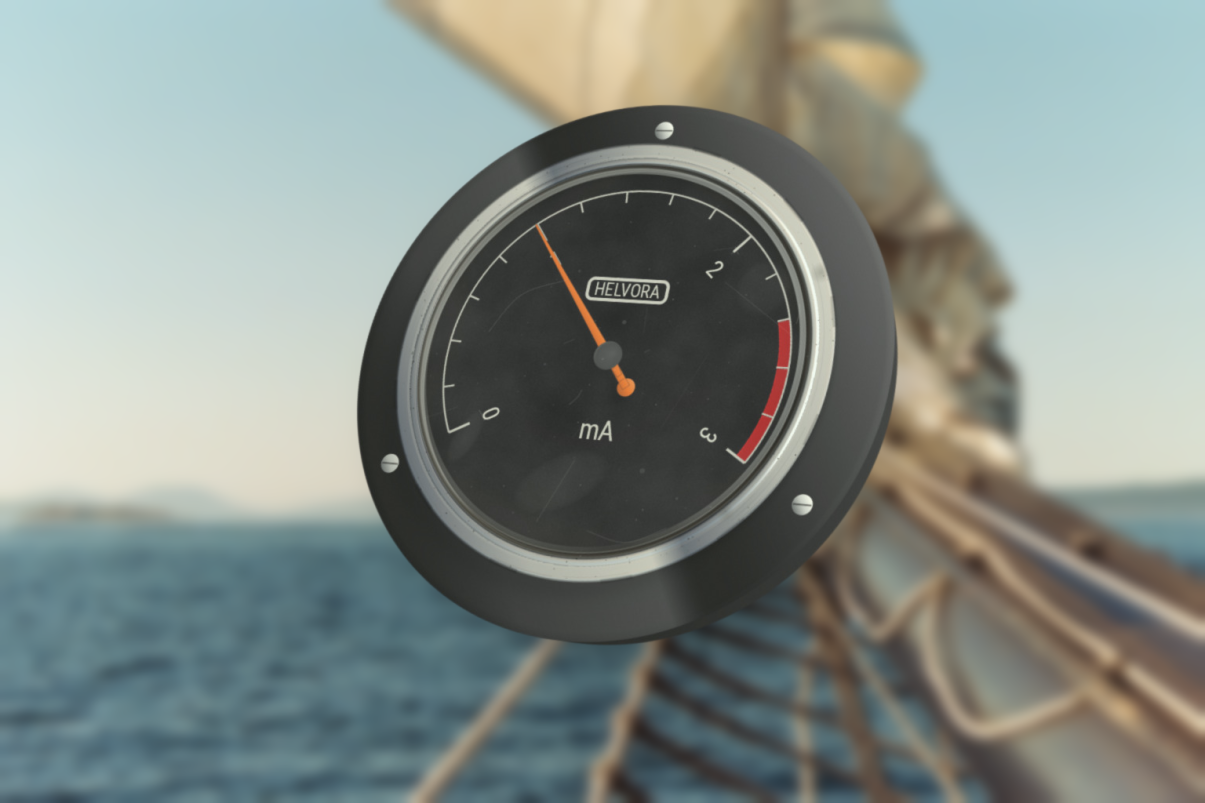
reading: 1mA
